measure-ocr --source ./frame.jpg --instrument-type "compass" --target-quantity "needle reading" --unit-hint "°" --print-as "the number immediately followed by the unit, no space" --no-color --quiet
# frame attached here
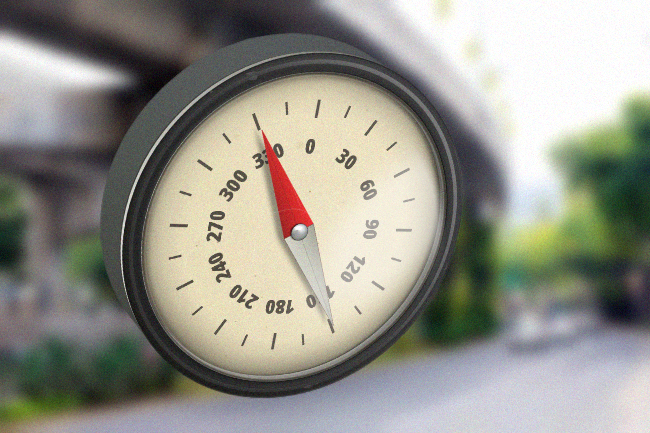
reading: 330°
